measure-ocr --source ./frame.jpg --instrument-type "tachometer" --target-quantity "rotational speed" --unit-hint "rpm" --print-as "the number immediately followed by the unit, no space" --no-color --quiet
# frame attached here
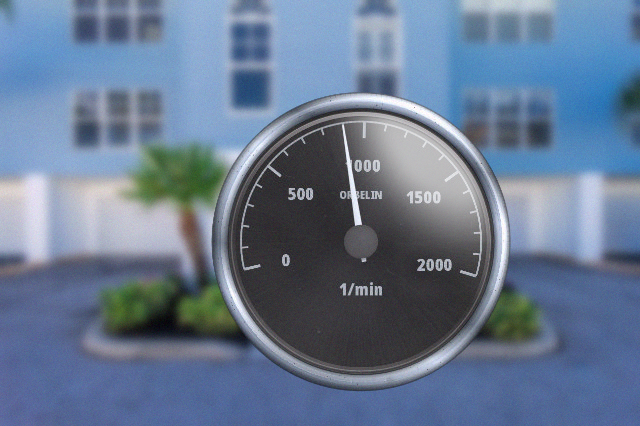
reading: 900rpm
